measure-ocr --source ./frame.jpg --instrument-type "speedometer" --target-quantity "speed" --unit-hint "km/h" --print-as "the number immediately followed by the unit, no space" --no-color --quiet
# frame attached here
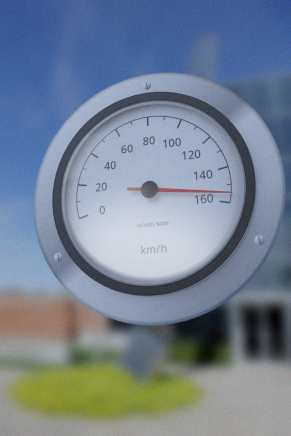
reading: 155km/h
